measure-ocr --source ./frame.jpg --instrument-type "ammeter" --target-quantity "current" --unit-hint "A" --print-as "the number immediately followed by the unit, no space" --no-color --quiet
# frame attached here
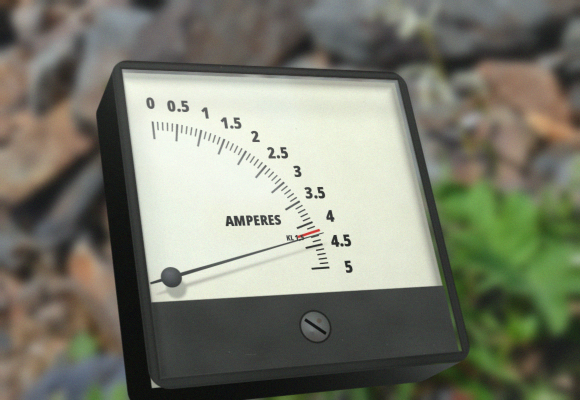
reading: 4.3A
